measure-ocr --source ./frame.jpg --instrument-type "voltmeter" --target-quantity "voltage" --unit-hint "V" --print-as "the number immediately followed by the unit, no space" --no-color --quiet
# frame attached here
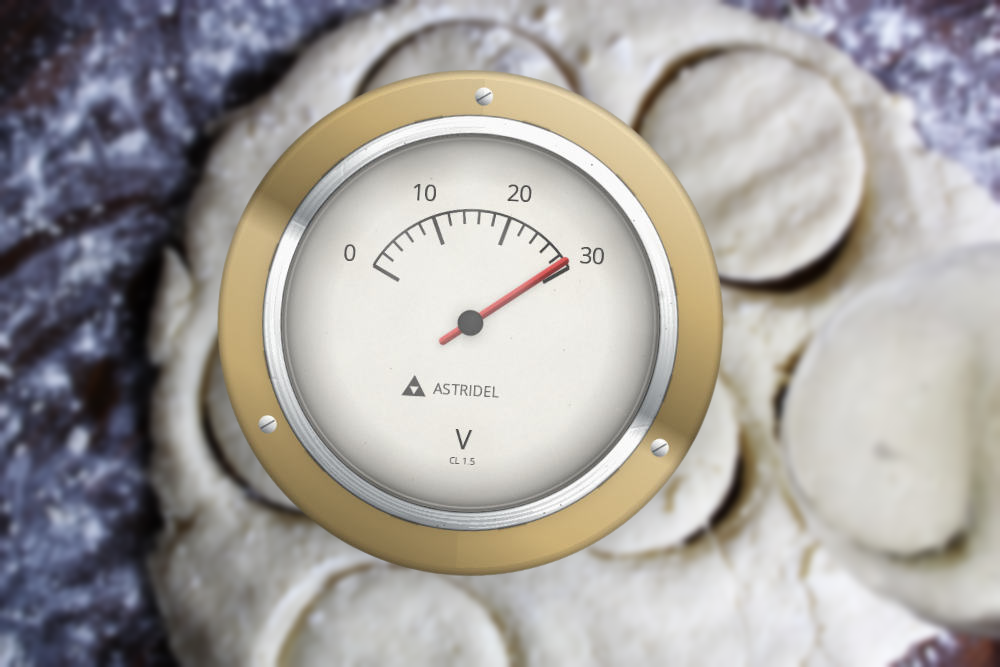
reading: 29V
